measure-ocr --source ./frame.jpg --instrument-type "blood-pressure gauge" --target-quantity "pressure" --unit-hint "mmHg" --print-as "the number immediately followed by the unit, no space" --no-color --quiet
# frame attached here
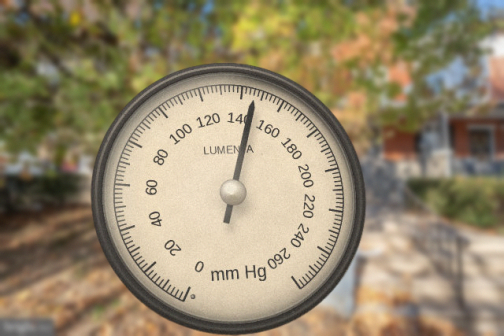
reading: 146mmHg
